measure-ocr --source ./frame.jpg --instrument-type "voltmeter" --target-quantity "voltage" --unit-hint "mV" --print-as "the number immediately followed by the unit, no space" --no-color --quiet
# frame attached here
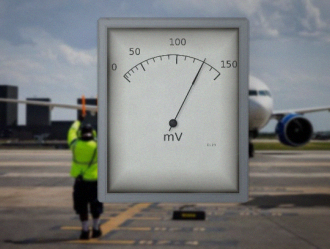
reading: 130mV
